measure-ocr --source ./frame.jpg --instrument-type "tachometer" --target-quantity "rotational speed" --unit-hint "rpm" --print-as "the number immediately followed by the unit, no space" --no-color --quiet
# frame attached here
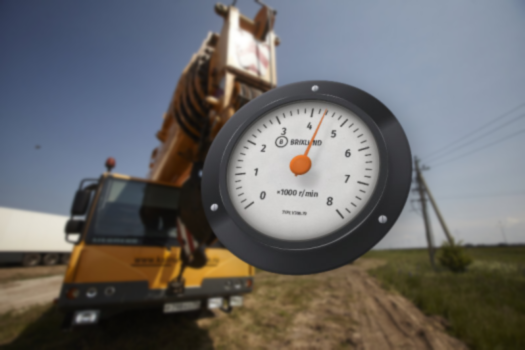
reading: 4400rpm
